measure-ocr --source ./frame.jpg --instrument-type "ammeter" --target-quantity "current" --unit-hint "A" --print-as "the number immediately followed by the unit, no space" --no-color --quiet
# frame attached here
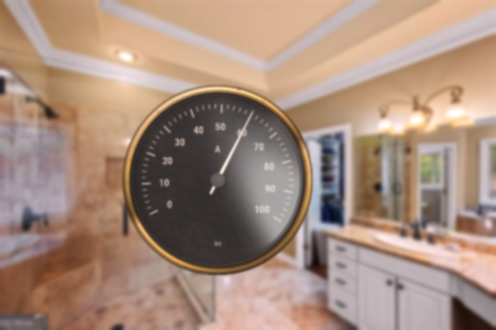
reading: 60A
